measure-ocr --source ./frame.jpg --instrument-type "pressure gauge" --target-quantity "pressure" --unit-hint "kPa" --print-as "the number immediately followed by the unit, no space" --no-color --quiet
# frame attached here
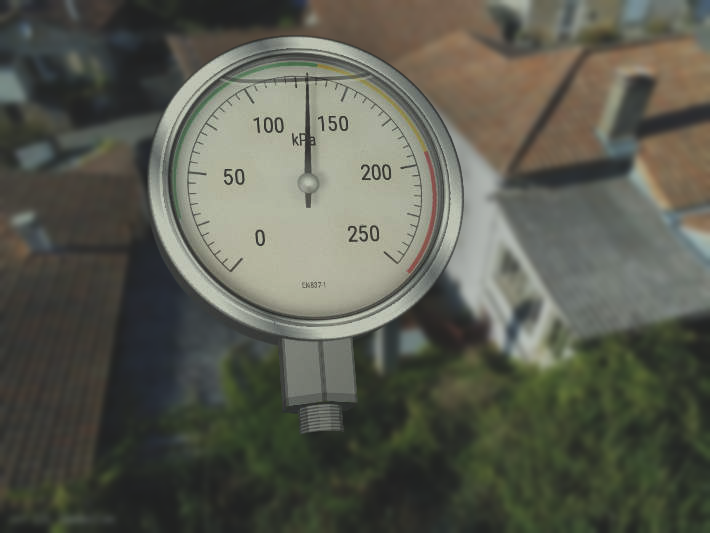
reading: 130kPa
